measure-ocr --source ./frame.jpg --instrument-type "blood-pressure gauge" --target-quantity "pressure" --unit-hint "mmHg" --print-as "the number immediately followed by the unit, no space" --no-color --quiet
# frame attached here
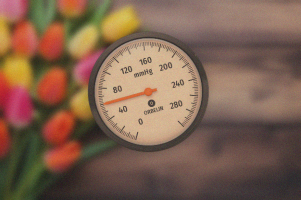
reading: 60mmHg
